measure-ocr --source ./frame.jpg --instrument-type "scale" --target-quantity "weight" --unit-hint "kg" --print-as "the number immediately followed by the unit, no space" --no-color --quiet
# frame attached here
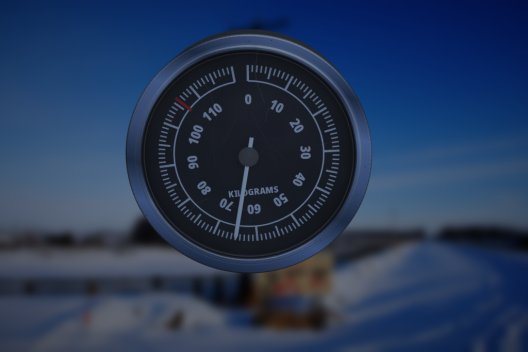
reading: 65kg
